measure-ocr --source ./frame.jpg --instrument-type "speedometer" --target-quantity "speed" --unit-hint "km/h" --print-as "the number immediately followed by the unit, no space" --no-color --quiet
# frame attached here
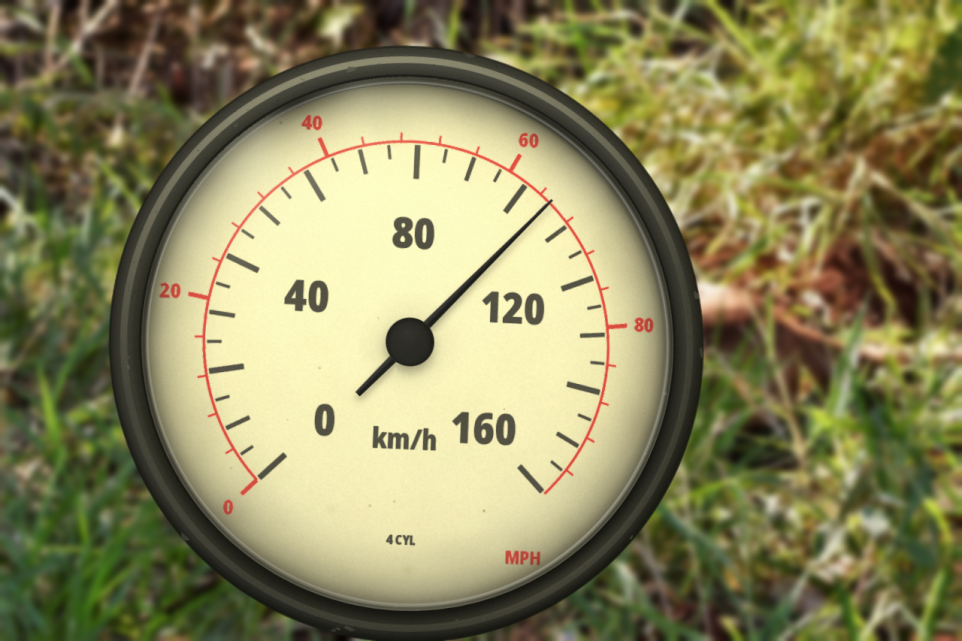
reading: 105km/h
